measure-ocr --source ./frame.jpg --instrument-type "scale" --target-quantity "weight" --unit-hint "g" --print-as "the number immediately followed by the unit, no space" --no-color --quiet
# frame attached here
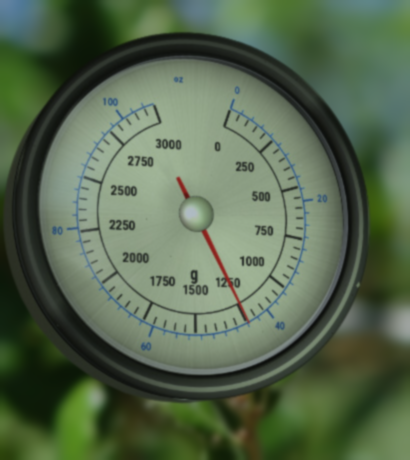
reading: 1250g
